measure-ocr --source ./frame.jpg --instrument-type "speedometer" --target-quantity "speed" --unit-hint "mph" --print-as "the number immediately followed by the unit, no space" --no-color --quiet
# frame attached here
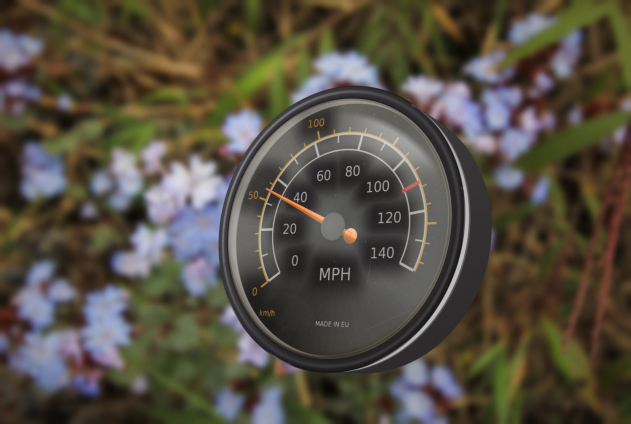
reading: 35mph
